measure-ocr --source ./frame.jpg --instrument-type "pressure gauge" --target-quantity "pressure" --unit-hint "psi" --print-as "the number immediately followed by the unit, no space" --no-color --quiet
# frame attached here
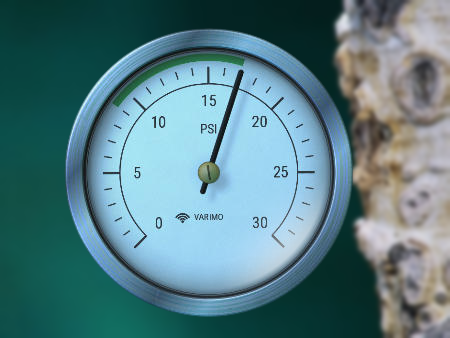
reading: 17psi
